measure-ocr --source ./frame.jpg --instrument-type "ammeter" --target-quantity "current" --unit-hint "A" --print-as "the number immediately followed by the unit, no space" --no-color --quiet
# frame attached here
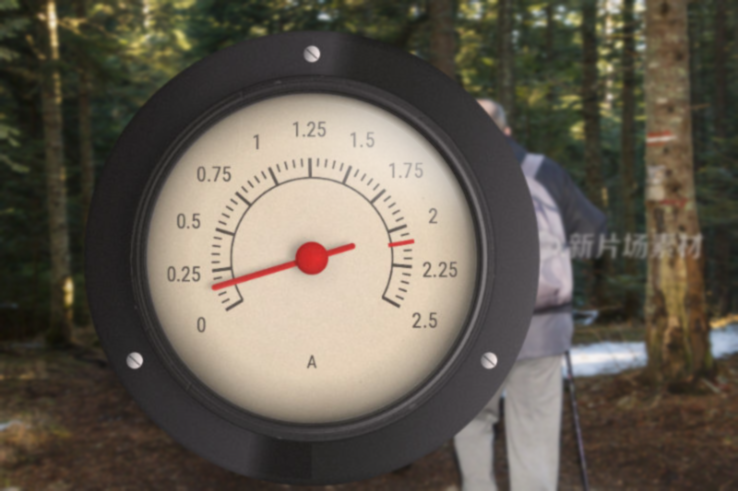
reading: 0.15A
